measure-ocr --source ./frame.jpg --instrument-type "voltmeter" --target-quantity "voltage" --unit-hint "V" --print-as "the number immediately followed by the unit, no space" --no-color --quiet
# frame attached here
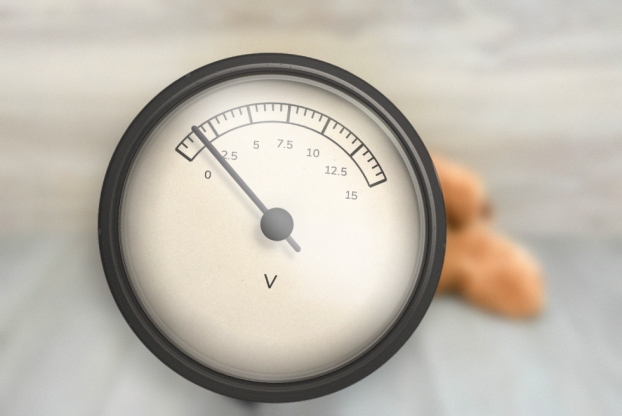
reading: 1.5V
